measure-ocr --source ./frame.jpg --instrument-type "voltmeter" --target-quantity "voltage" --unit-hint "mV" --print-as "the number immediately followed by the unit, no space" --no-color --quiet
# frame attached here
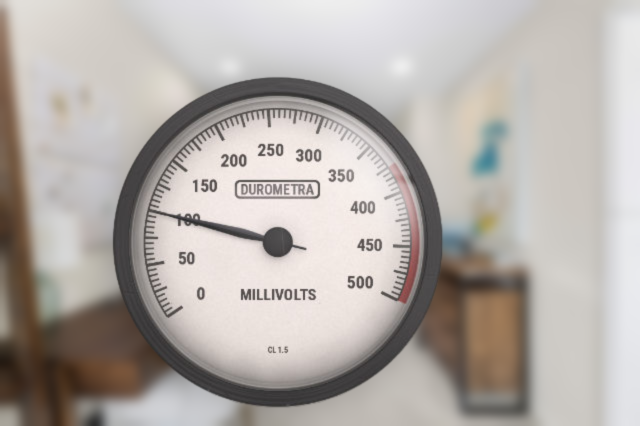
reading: 100mV
